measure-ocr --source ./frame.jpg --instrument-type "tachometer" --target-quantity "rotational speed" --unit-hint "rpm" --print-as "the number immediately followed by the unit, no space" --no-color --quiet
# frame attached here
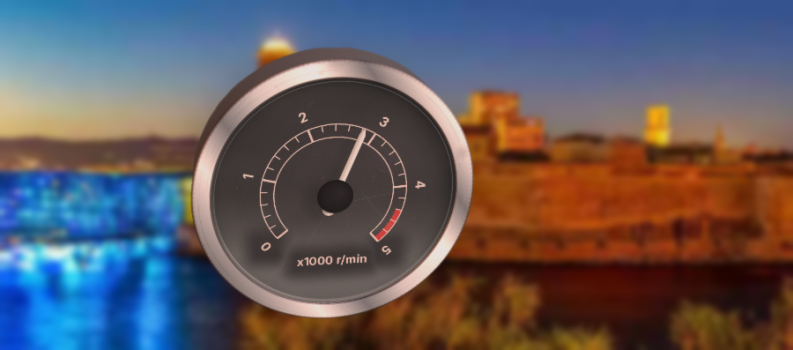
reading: 2800rpm
